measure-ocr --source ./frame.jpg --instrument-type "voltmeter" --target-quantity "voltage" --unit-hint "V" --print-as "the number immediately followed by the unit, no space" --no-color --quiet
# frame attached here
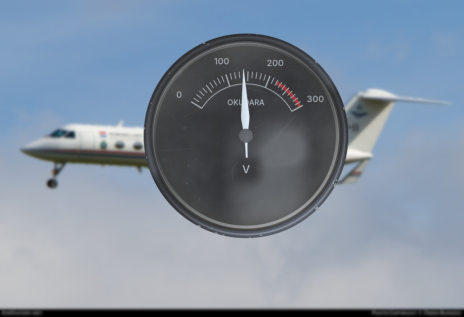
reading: 140V
